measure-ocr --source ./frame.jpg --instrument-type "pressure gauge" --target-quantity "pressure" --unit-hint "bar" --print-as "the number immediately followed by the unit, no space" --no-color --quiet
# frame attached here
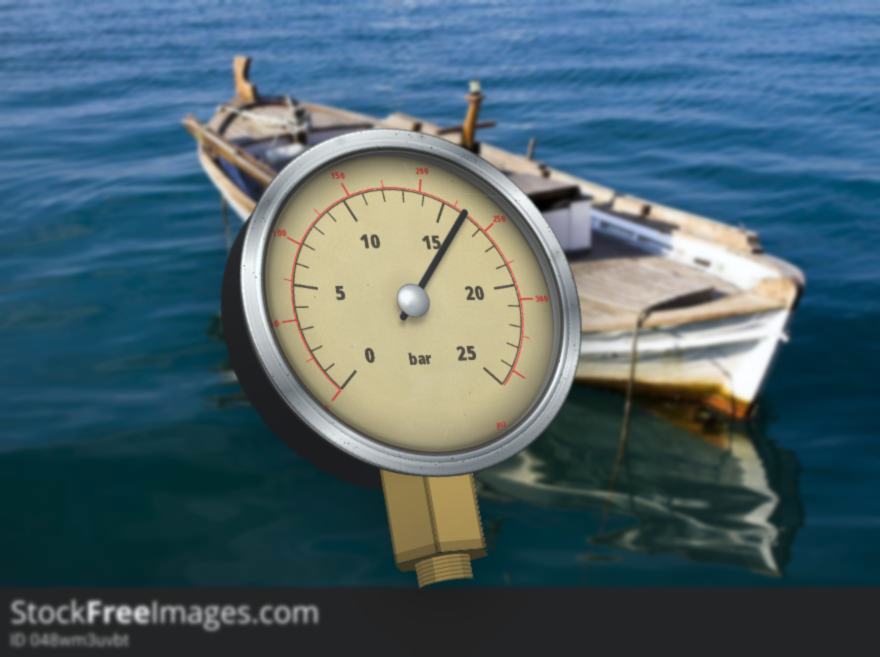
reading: 16bar
